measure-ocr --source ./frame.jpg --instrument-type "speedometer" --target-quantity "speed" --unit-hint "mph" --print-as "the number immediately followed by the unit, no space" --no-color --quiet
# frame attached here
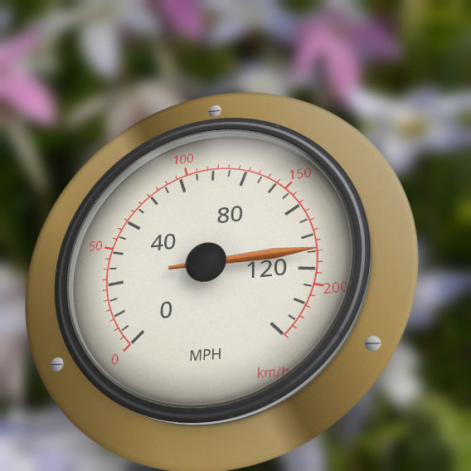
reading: 115mph
